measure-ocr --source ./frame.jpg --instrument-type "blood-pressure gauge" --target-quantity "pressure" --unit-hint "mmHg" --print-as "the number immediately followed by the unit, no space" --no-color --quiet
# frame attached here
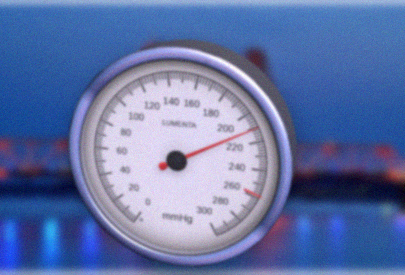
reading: 210mmHg
